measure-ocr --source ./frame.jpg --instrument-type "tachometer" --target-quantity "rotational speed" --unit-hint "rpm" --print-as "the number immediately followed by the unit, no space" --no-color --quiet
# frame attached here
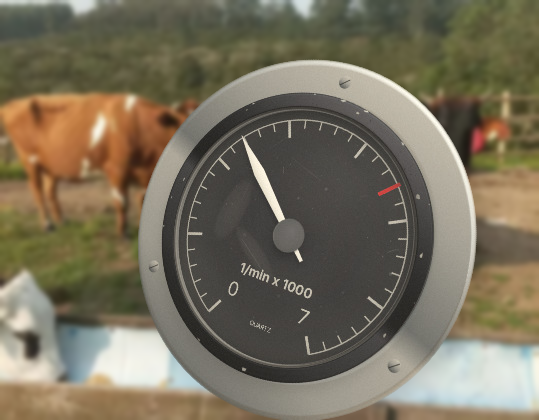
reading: 2400rpm
